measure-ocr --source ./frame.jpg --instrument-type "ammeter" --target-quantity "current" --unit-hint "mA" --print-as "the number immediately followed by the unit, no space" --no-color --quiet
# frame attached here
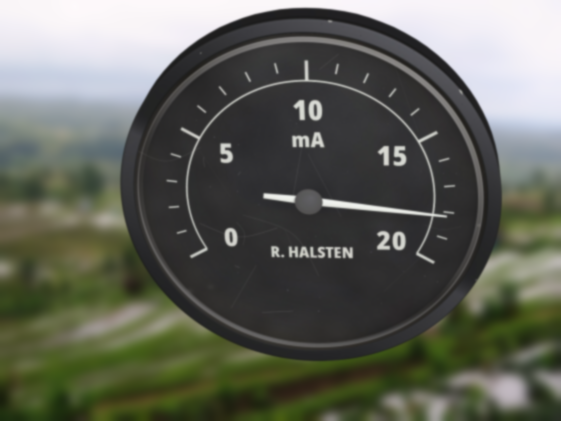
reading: 18mA
